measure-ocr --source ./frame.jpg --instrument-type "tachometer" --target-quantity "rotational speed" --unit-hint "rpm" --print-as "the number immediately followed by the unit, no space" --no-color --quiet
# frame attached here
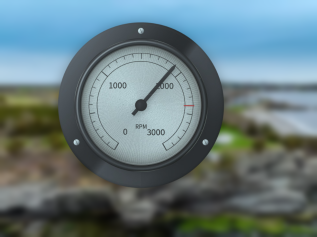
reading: 1900rpm
